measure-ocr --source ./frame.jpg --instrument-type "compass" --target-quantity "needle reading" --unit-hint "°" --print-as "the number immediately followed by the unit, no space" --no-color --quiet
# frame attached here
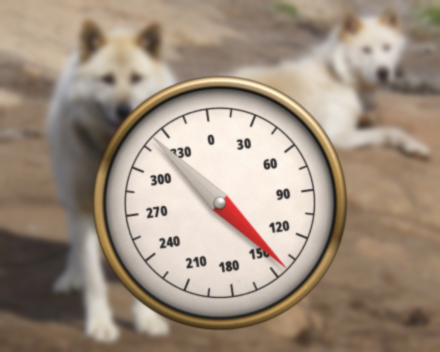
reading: 142.5°
